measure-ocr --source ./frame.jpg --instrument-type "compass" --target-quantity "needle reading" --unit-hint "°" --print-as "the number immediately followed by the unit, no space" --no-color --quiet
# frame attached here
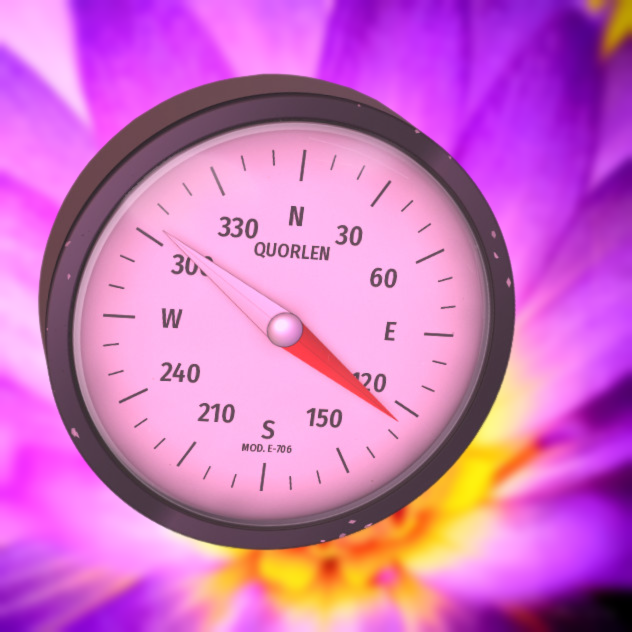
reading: 125°
